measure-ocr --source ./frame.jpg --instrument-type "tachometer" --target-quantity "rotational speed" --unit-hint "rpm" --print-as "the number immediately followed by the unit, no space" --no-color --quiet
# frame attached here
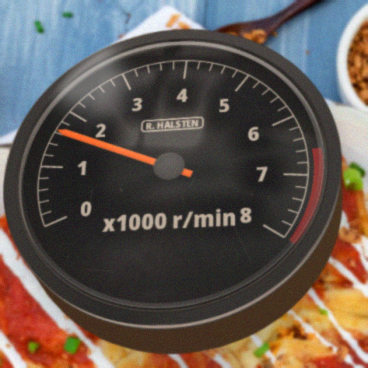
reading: 1600rpm
